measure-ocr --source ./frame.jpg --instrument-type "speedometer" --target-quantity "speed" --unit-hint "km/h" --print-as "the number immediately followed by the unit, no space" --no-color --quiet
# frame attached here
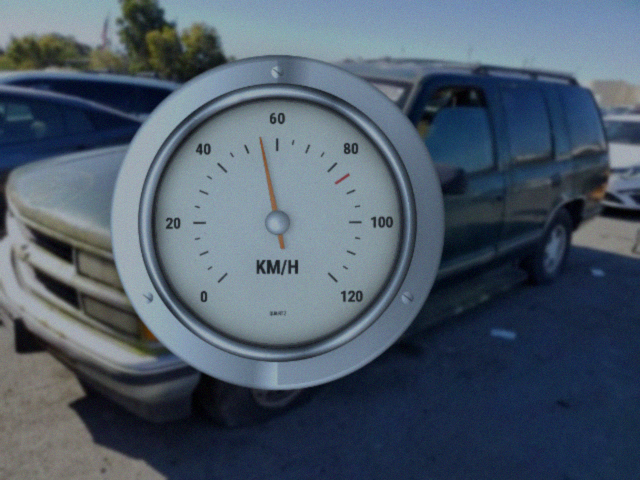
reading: 55km/h
